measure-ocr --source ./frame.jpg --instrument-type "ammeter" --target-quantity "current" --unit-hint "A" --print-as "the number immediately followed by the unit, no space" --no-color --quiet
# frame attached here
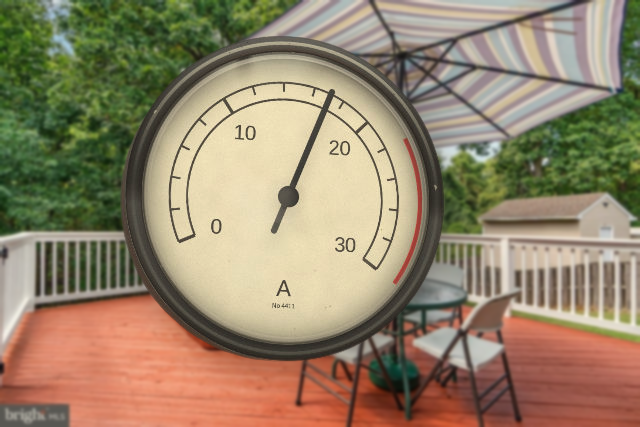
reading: 17A
